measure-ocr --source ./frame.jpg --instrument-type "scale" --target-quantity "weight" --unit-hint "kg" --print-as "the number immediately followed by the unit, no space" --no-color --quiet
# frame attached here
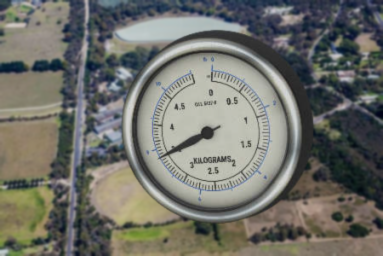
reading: 3.5kg
